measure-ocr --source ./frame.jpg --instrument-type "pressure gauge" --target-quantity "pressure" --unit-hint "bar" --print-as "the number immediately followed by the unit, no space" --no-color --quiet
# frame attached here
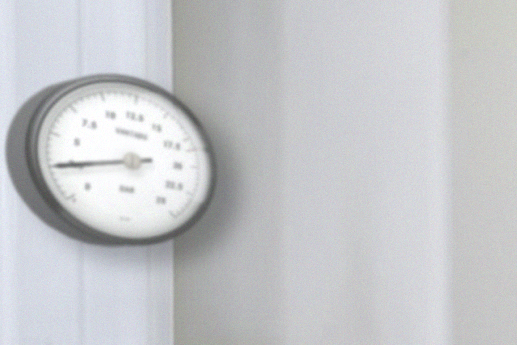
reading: 2.5bar
